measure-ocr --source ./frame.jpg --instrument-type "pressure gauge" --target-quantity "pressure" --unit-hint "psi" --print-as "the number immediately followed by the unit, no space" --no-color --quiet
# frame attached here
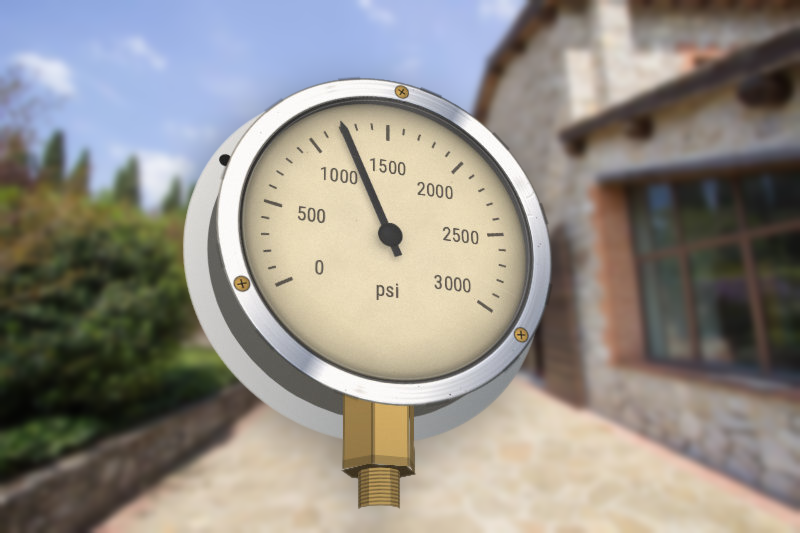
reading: 1200psi
